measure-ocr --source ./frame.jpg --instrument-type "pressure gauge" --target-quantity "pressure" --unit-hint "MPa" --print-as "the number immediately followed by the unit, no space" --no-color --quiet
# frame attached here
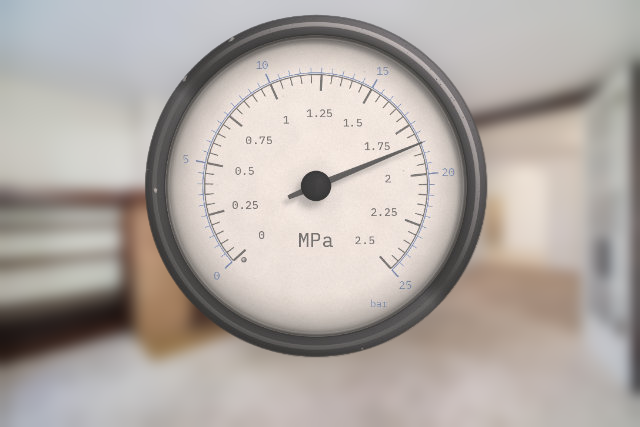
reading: 1.85MPa
